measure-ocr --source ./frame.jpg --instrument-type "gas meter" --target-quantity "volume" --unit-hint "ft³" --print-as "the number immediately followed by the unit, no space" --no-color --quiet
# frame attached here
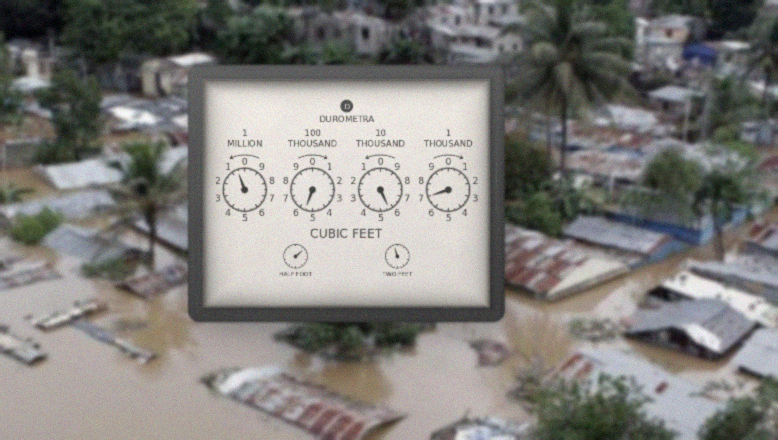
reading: 55700ft³
